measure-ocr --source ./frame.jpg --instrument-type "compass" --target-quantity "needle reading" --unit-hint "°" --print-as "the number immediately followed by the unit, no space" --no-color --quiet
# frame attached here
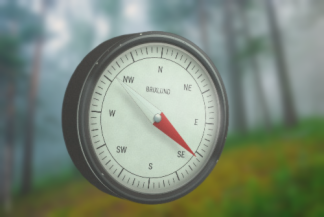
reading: 125°
